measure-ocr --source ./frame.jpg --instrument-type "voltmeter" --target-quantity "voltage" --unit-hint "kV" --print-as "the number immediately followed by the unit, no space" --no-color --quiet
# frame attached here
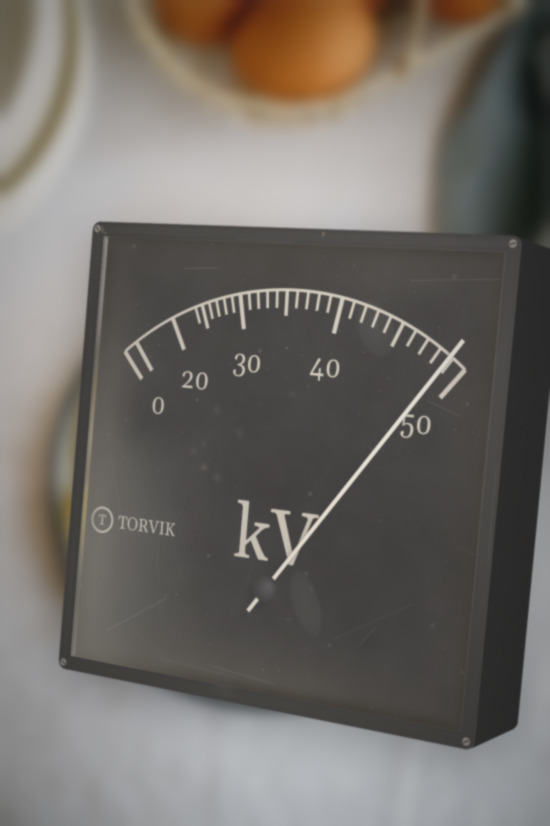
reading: 49kV
